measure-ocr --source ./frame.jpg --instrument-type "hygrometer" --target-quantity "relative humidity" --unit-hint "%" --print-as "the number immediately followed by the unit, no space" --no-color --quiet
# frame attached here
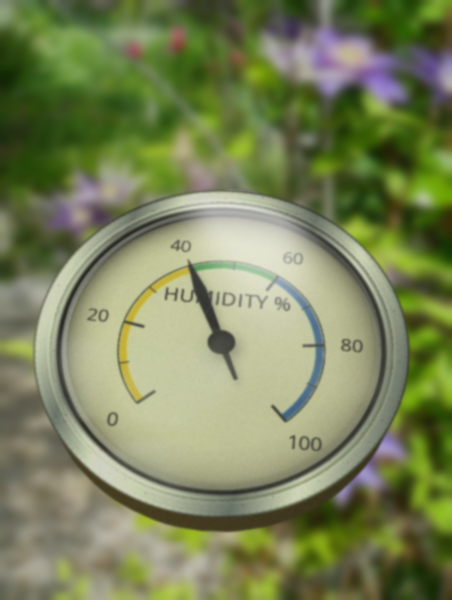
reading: 40%
